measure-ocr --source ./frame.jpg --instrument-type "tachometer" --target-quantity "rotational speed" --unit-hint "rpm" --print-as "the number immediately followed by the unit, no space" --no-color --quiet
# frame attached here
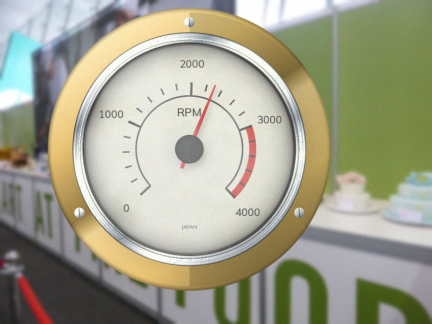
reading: 2300rpm
